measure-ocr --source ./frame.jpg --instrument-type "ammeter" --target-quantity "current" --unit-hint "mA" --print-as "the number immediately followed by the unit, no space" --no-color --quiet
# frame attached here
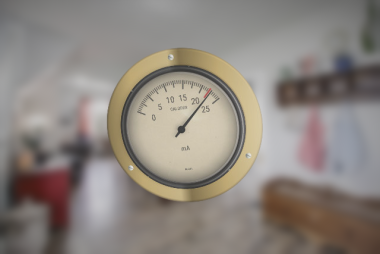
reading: 22.5mA
